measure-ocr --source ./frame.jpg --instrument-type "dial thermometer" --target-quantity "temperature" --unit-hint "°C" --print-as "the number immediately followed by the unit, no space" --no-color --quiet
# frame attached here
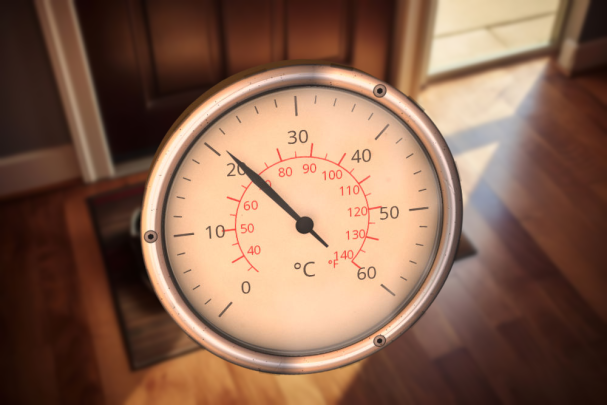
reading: 21°C
